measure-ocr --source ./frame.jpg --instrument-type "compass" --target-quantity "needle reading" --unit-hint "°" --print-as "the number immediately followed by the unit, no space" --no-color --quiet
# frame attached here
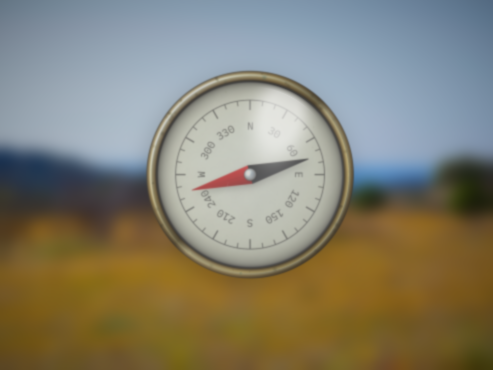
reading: 255°
